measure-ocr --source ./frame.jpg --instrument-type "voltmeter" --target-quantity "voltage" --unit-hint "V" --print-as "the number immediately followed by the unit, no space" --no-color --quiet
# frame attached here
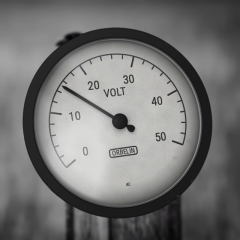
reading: 15V
